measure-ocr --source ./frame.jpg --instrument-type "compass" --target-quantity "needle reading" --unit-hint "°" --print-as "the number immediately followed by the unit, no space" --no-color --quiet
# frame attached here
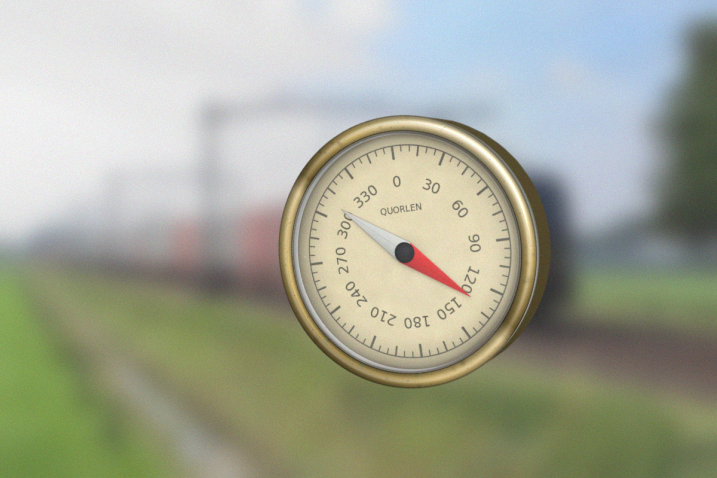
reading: 130°
